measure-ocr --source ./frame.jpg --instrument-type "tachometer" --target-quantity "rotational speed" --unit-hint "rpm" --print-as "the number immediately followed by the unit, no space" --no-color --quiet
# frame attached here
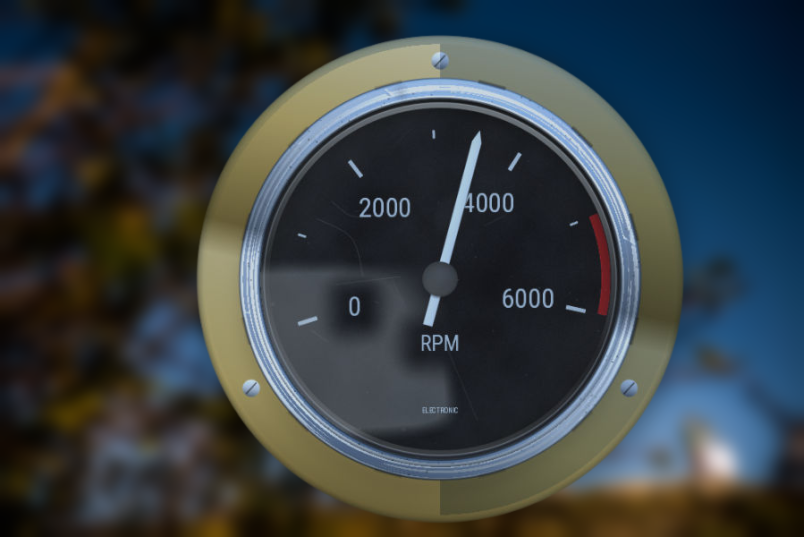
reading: 3500rpm
